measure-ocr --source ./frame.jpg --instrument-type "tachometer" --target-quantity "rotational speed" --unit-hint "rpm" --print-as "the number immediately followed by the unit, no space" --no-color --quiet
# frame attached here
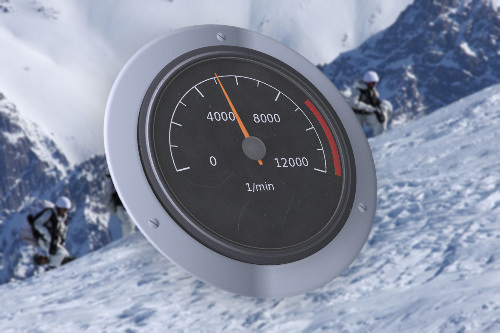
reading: 5000rpm
